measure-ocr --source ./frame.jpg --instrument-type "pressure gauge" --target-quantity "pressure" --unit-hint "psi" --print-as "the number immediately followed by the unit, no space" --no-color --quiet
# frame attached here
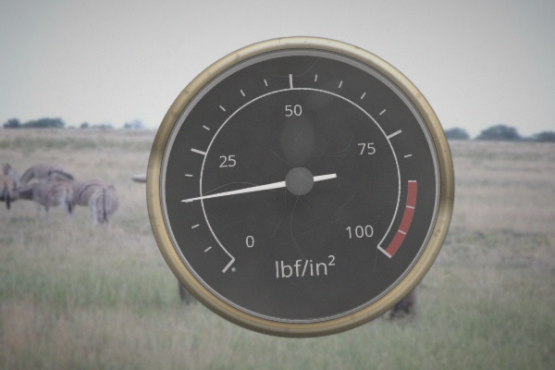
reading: 15psi
